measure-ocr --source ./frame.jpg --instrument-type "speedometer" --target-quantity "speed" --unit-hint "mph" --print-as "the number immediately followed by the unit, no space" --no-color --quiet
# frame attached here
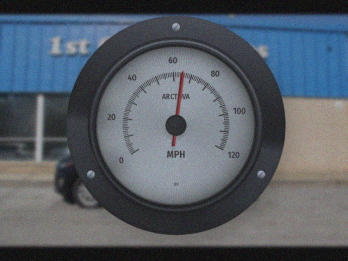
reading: 65mph
